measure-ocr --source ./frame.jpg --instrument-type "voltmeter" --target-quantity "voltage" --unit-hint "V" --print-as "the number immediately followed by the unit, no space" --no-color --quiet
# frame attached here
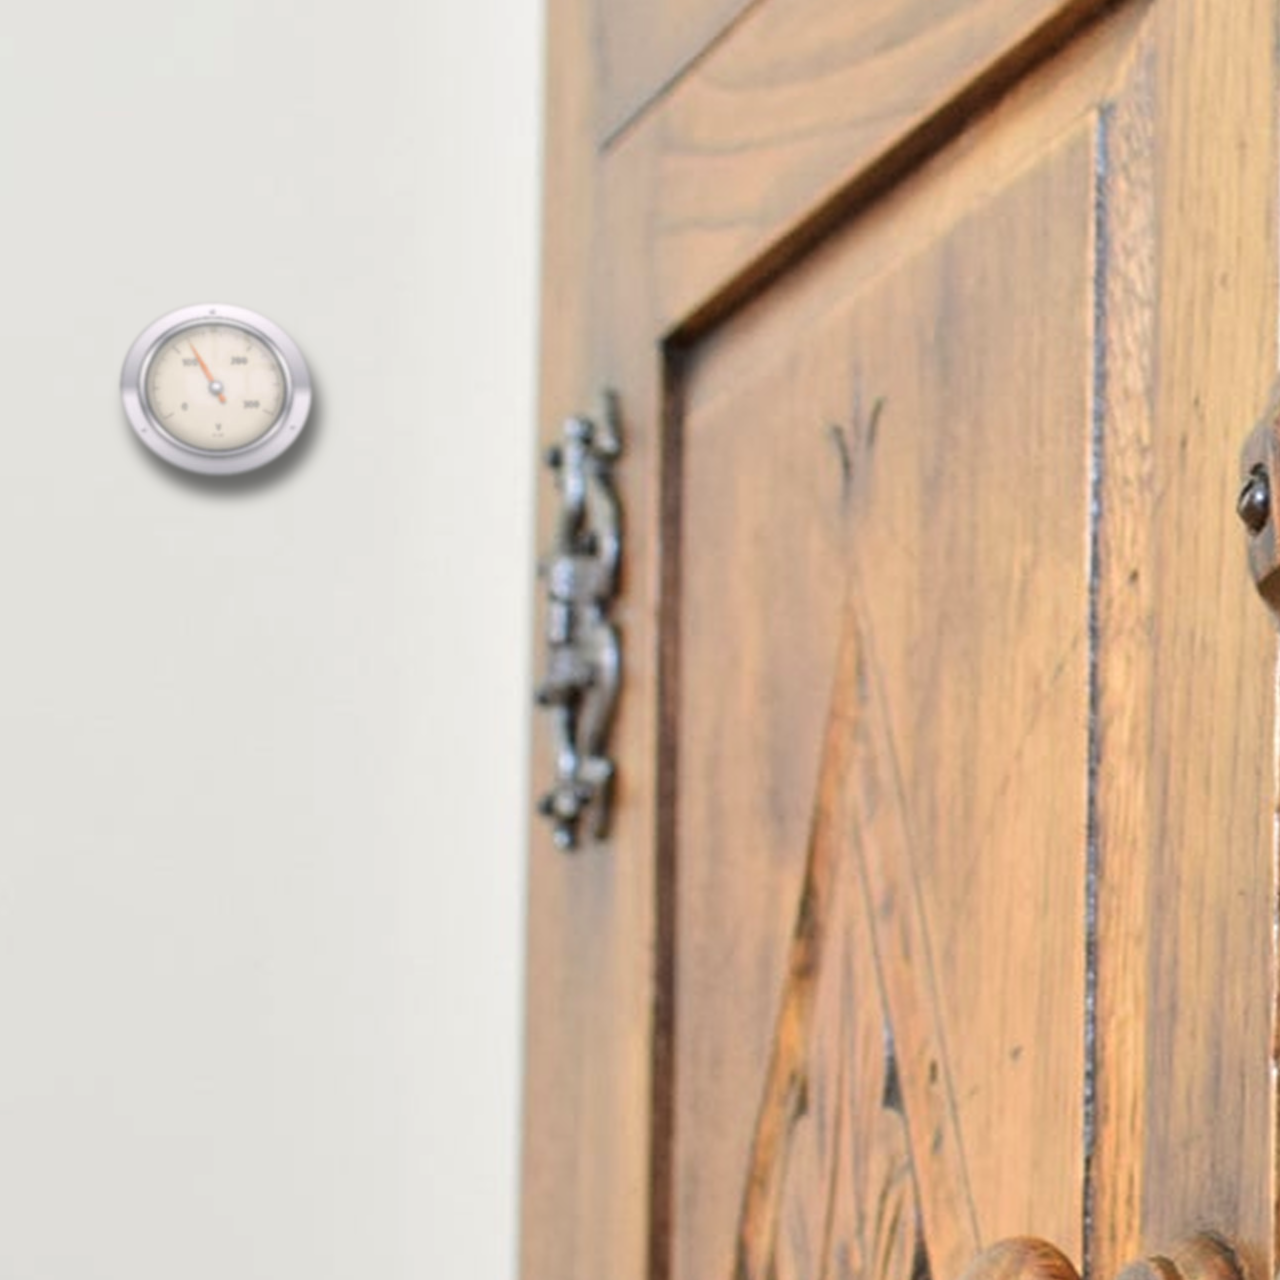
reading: 120V
